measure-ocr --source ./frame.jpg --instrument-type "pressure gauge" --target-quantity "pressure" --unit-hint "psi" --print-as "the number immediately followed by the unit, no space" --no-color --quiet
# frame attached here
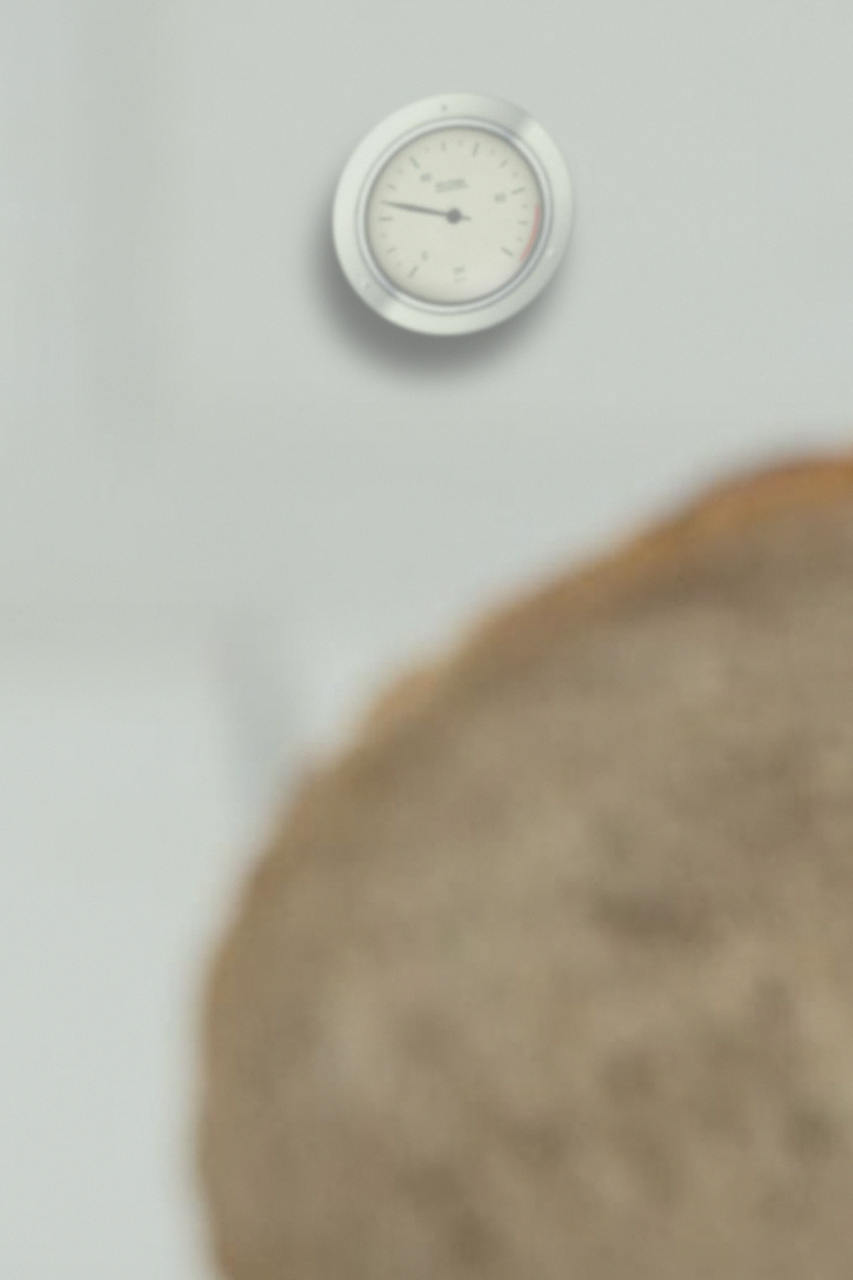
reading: 25psi
